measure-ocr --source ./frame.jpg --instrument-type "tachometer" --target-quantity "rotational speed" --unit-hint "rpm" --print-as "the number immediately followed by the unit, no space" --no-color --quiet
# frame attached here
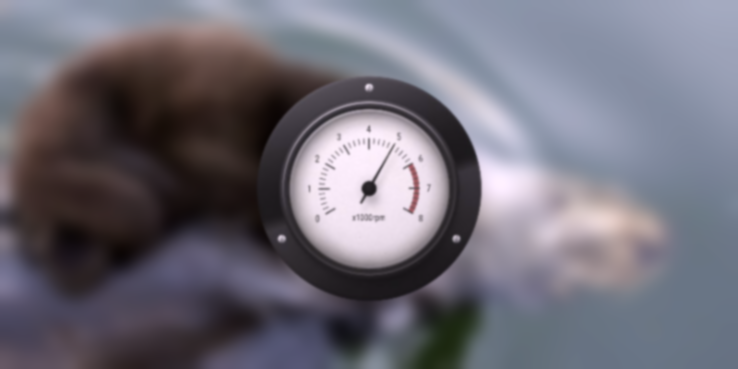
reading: 5000rpm
